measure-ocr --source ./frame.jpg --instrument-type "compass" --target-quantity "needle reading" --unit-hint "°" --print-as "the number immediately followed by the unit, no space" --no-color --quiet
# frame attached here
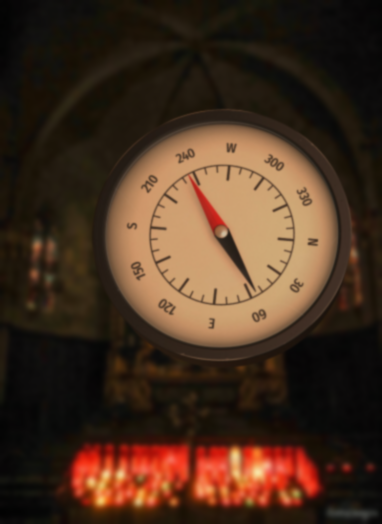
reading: 235°
